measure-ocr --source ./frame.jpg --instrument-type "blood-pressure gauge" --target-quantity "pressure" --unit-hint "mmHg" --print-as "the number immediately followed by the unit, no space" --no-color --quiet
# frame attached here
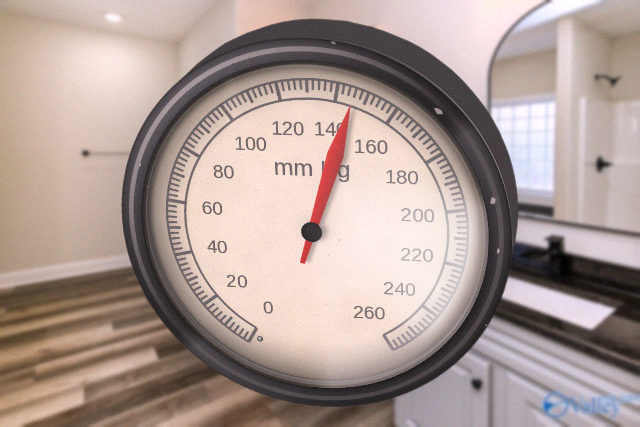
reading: 146mmHg
